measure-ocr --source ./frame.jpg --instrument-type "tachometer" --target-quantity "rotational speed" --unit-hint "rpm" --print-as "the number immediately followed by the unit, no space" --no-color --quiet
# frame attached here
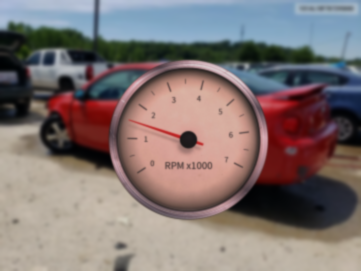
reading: 1500rpm
